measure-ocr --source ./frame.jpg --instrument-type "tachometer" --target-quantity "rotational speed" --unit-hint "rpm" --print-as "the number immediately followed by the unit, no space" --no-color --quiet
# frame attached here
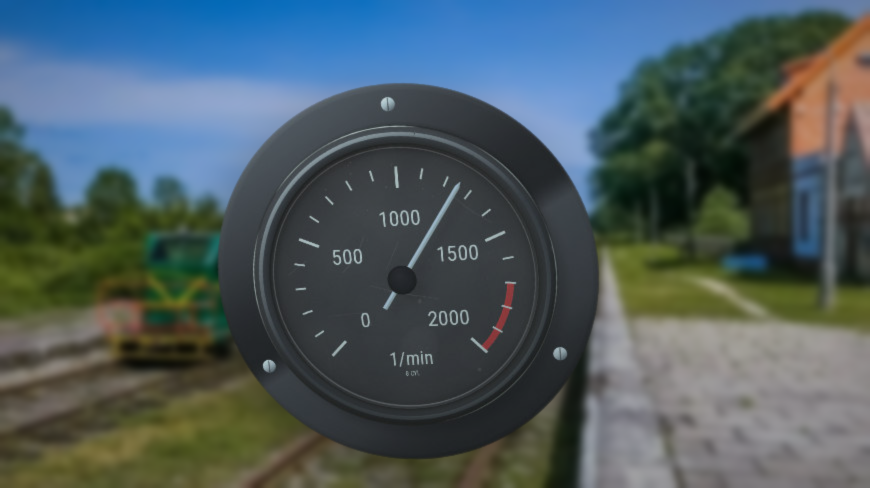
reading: 1250rpm
